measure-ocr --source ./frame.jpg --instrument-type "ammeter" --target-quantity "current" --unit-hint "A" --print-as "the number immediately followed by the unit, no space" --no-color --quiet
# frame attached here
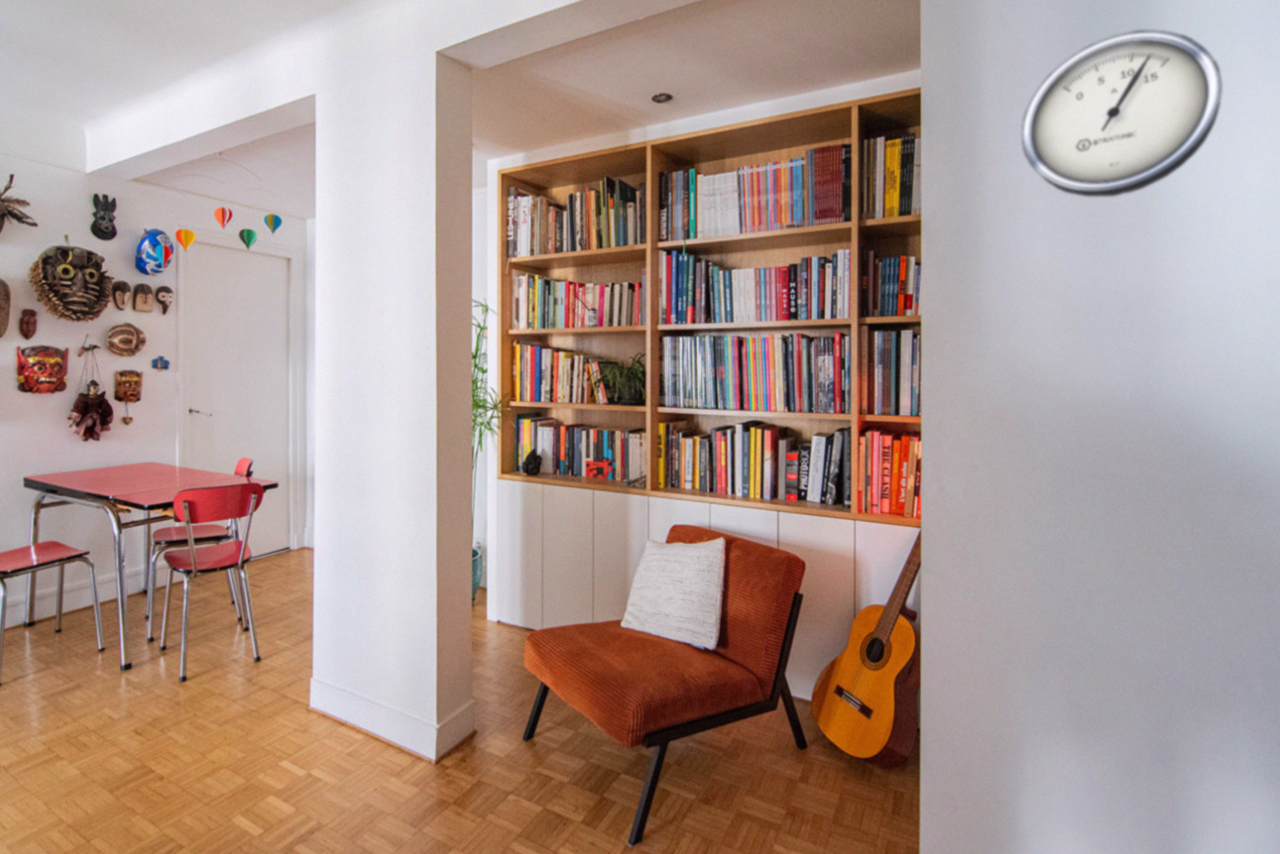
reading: 12.5A
